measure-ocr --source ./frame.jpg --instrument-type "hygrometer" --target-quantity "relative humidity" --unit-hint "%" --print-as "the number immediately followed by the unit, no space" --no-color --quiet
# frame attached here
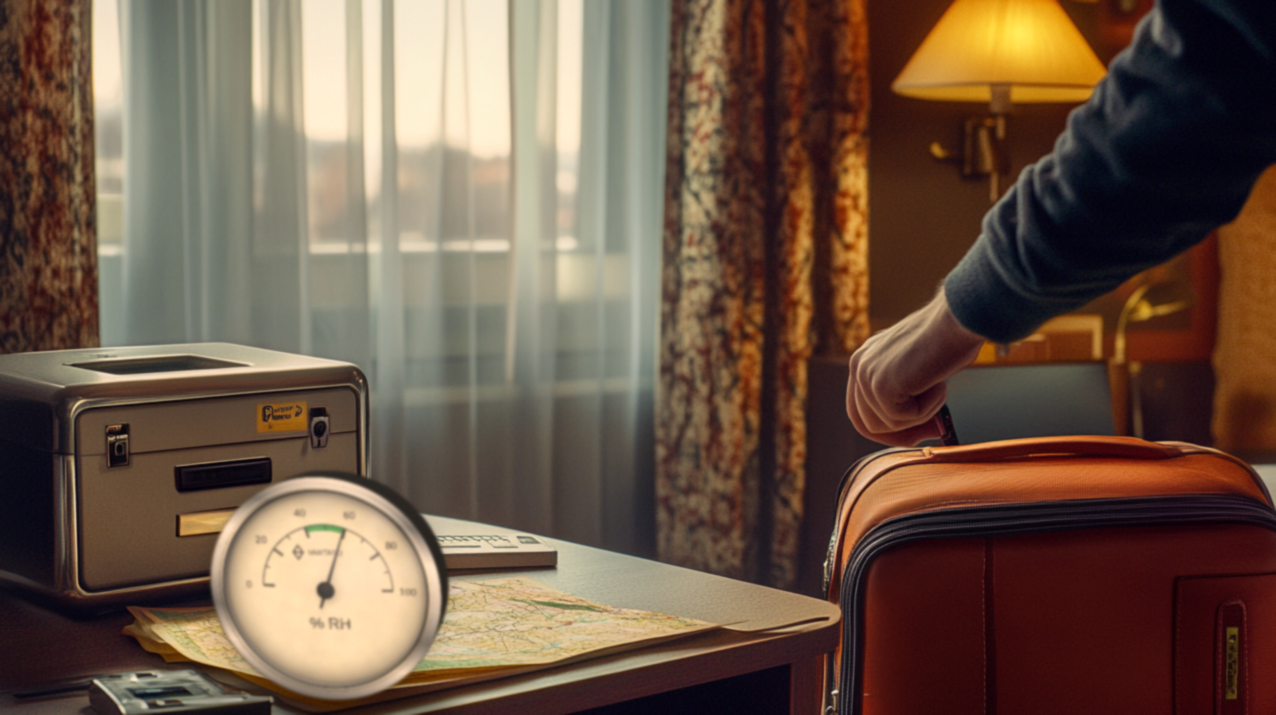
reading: 60%
